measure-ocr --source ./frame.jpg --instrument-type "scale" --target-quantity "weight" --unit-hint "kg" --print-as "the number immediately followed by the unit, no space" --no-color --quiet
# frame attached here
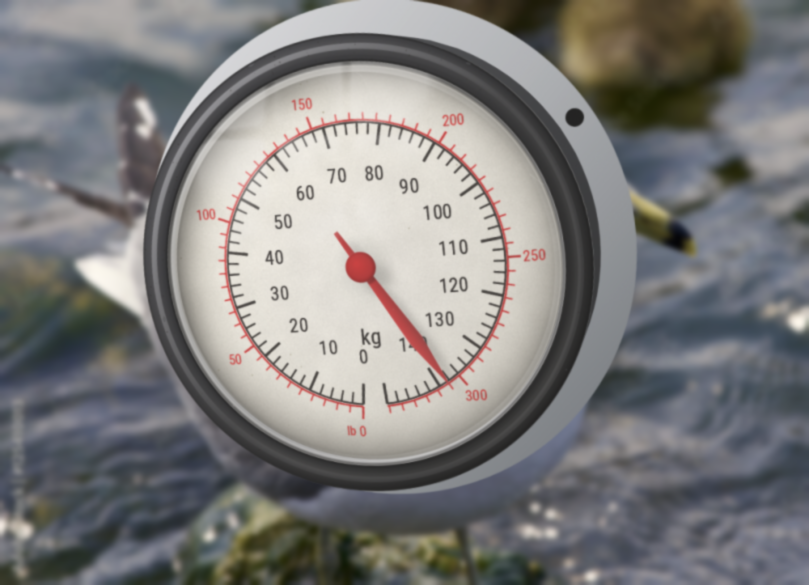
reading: 138kg
